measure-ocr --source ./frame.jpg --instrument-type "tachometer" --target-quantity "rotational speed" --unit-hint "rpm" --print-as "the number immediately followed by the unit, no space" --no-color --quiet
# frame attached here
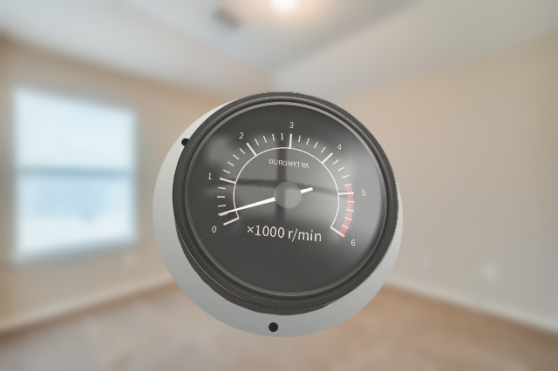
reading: 200rpm
